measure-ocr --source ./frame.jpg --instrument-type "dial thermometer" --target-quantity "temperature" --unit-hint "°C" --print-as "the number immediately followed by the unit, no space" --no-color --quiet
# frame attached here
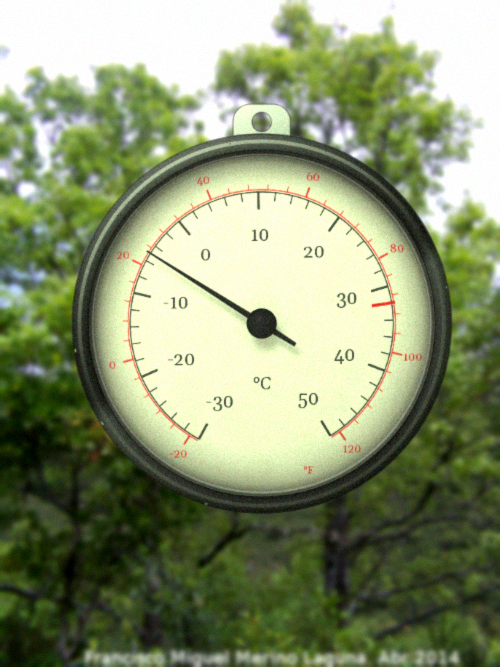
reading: -5°C
